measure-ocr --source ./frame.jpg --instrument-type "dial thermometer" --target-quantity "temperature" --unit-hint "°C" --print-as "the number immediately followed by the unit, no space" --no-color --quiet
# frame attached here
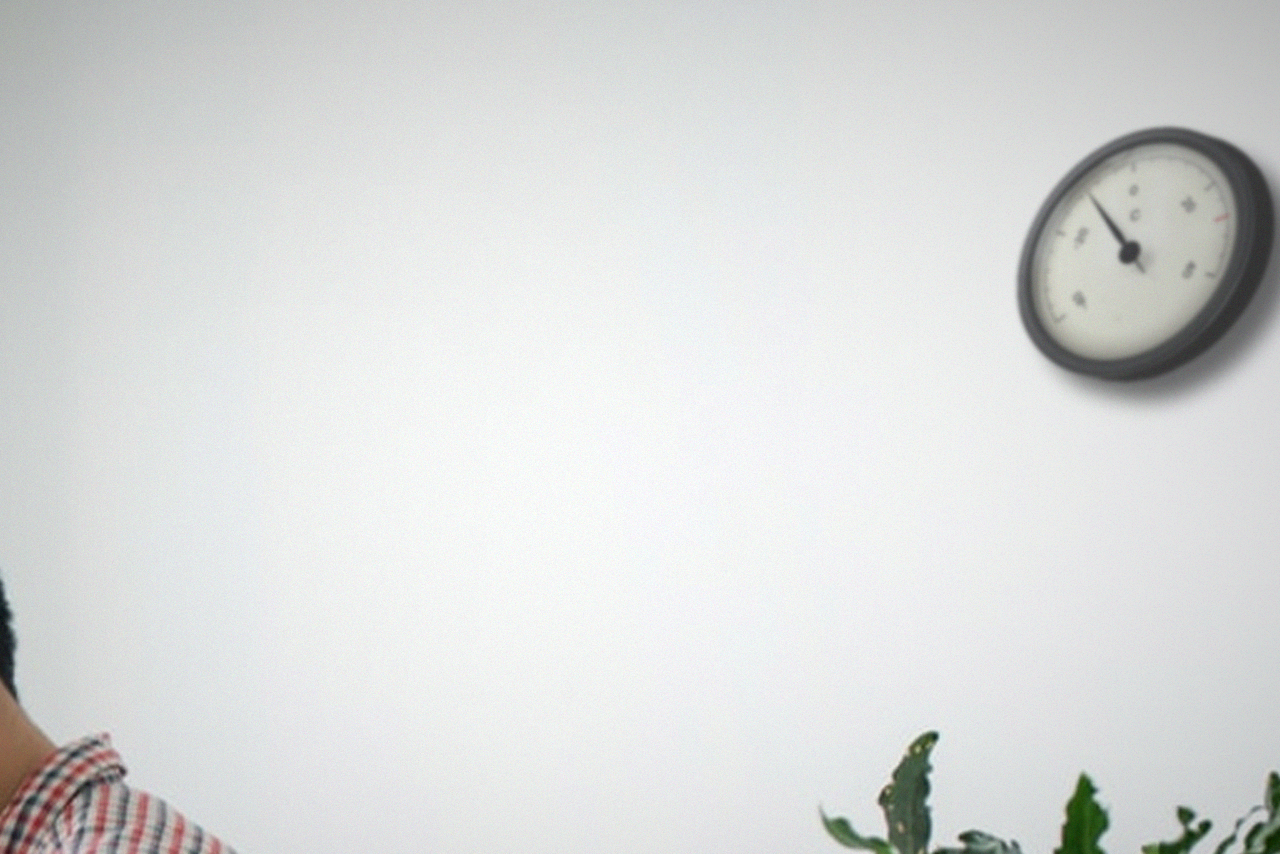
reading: -10°C
